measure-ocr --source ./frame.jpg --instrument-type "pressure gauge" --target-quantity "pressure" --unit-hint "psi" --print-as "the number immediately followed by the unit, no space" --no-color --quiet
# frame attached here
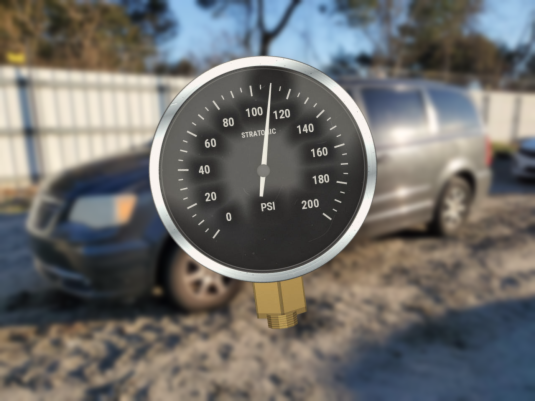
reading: 110psi
